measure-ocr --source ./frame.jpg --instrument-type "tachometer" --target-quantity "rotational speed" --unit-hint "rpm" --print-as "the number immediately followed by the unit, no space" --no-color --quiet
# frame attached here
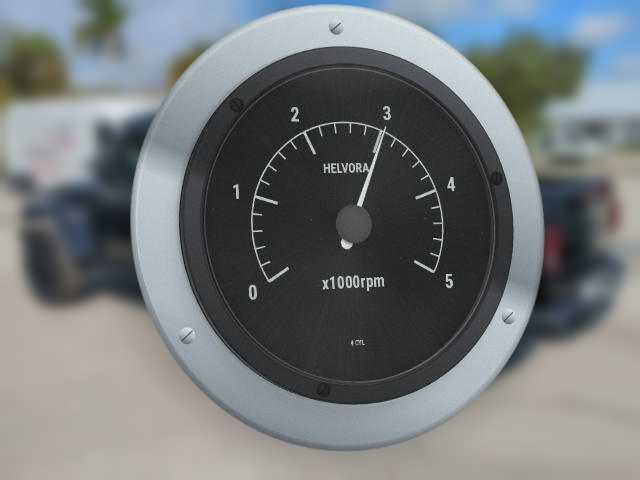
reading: 3000rpm
